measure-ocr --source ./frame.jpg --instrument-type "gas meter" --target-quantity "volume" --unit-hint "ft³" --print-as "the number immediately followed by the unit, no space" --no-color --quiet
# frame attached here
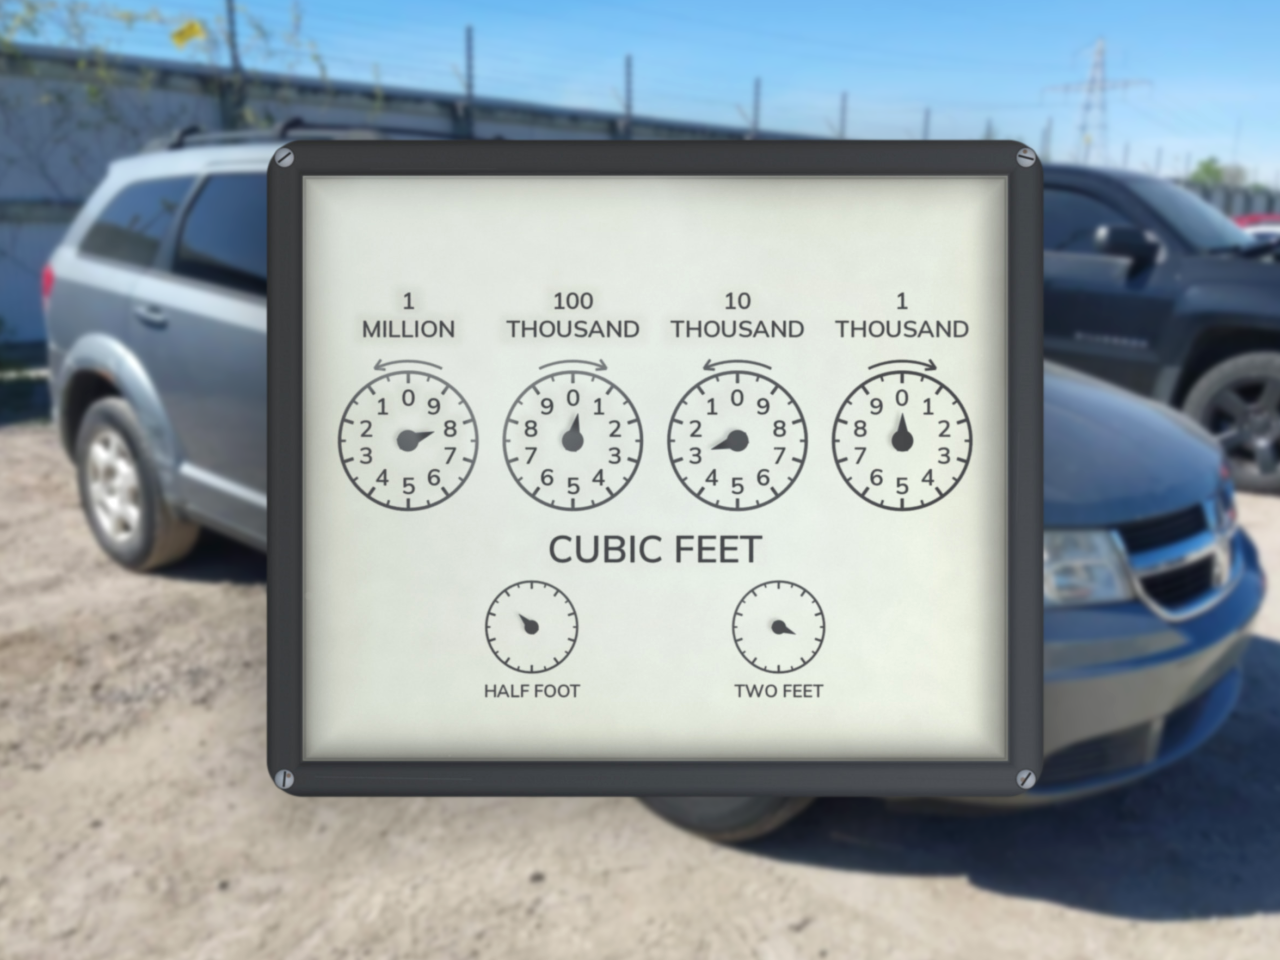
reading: 803000ft³
